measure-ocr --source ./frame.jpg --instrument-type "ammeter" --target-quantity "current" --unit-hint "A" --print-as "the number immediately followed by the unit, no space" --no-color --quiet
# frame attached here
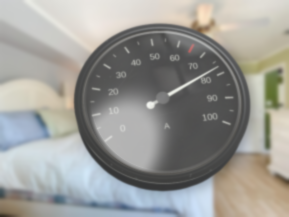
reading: 77.5A
